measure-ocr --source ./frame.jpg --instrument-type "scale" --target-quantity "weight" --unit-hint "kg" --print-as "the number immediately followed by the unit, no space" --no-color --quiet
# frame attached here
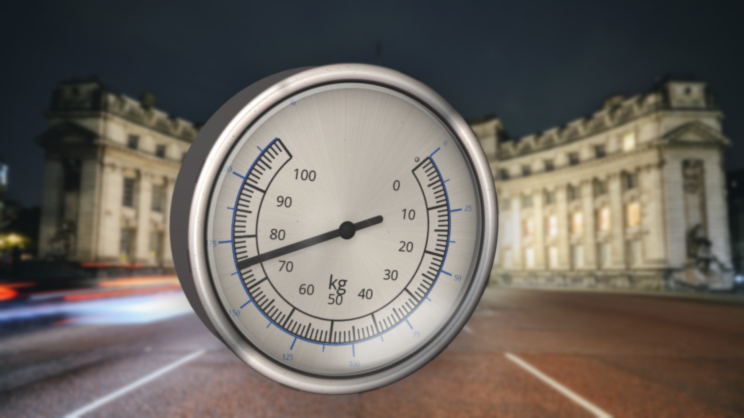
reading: 75kg
